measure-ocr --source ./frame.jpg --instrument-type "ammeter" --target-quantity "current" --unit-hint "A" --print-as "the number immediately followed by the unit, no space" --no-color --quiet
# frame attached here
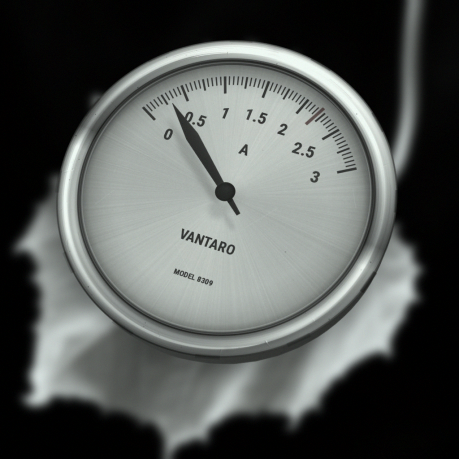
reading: 0.3A
